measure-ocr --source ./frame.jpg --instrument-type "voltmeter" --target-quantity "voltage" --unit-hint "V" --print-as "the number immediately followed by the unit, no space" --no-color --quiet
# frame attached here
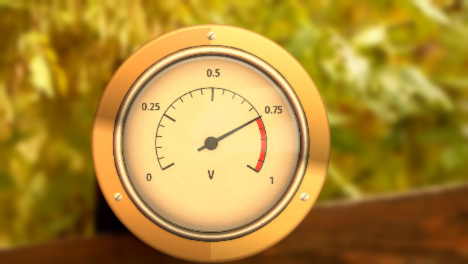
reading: 0.75V
